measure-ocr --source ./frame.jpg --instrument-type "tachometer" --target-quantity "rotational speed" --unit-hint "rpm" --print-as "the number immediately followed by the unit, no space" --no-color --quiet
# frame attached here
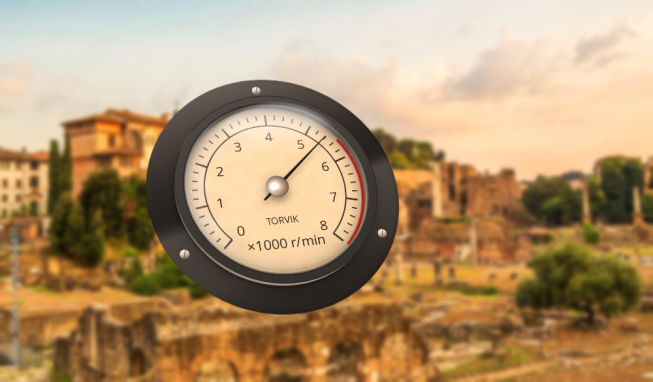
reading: 5400rpm
